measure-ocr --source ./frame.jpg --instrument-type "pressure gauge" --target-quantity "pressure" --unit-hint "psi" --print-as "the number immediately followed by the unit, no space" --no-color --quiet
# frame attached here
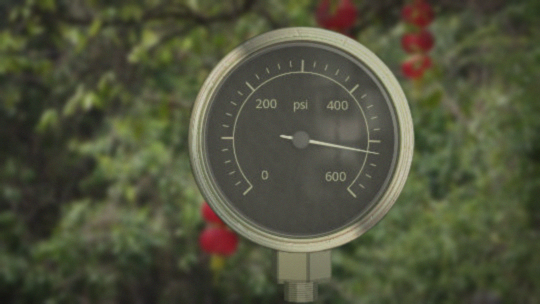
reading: 520psi
